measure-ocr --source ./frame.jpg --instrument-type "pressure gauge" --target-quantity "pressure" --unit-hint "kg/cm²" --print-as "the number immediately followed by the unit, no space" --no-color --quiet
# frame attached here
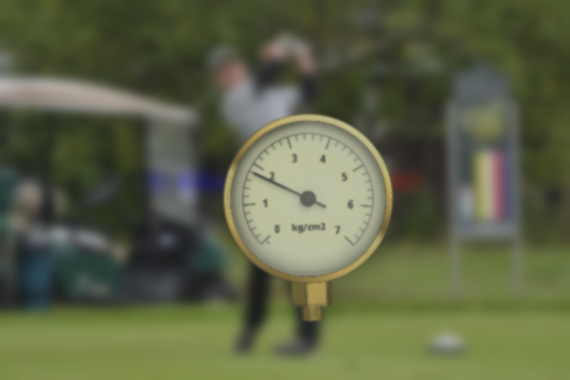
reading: 1.8kg/cm²
